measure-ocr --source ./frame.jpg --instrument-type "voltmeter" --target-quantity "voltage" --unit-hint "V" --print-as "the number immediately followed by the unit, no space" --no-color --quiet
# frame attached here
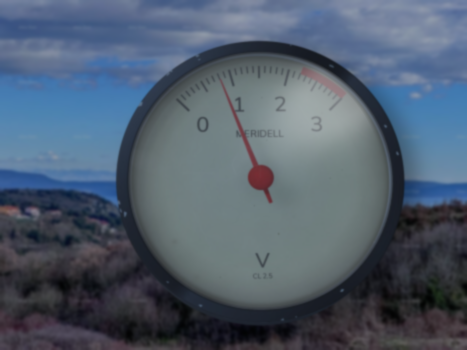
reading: 0.8V
